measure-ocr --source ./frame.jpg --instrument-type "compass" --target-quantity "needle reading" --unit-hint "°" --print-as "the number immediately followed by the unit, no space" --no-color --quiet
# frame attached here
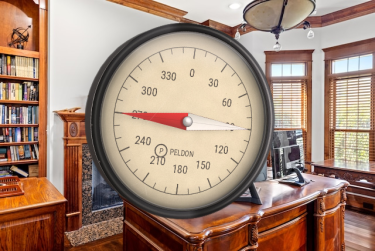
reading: 270°
